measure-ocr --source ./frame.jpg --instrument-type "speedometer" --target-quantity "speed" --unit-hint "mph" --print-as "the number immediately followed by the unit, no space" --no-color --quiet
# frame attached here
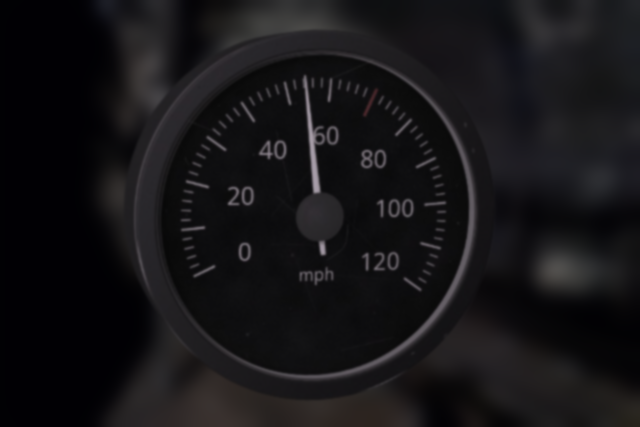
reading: 54mph
